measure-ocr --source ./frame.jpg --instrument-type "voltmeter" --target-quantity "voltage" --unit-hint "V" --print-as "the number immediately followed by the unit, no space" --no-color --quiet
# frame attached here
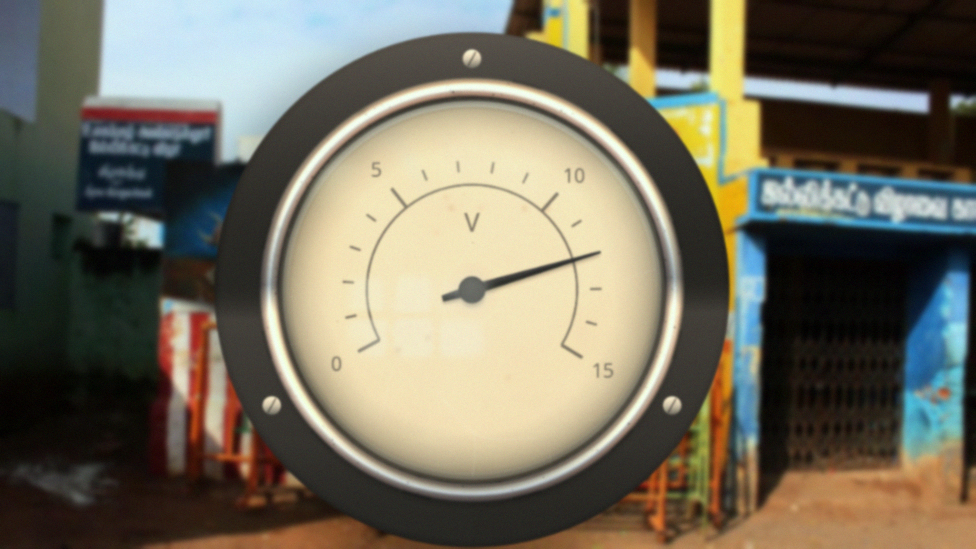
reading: 12V
